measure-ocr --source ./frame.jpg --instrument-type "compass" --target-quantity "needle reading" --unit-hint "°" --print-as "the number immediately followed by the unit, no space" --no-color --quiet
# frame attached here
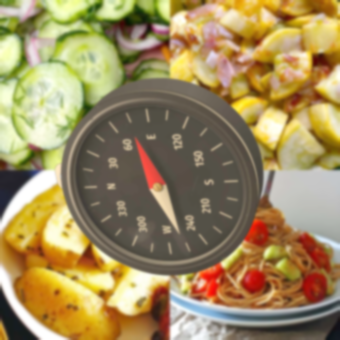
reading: 75°
